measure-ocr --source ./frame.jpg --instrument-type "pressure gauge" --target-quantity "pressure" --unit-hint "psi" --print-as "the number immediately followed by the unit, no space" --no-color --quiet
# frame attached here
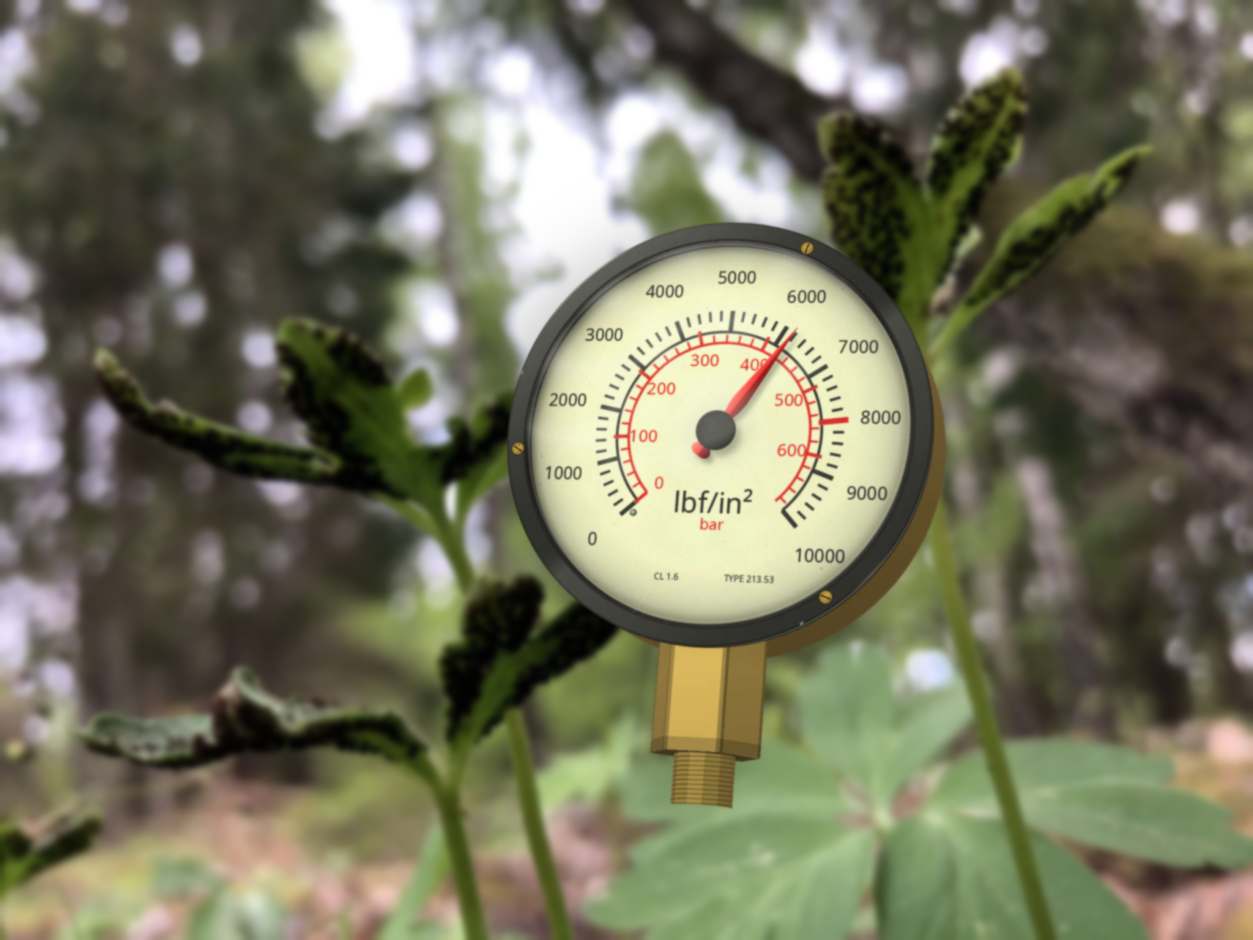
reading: 6200psi
